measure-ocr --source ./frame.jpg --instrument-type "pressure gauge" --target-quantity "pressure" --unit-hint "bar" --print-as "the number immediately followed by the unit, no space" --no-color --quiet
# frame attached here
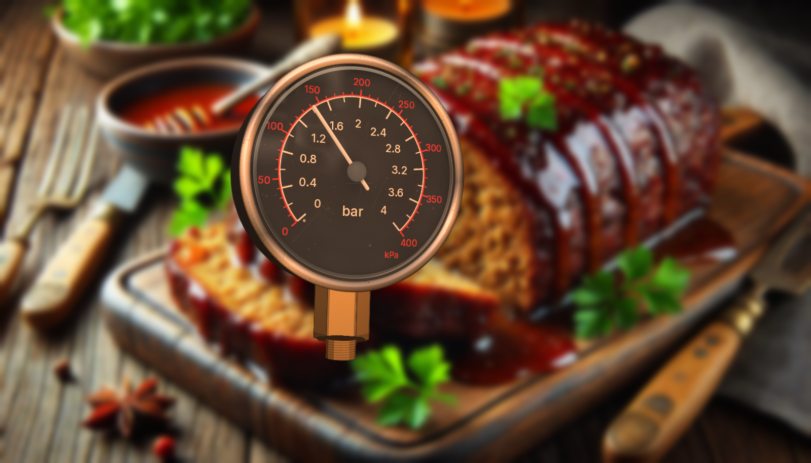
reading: 1.4bar
